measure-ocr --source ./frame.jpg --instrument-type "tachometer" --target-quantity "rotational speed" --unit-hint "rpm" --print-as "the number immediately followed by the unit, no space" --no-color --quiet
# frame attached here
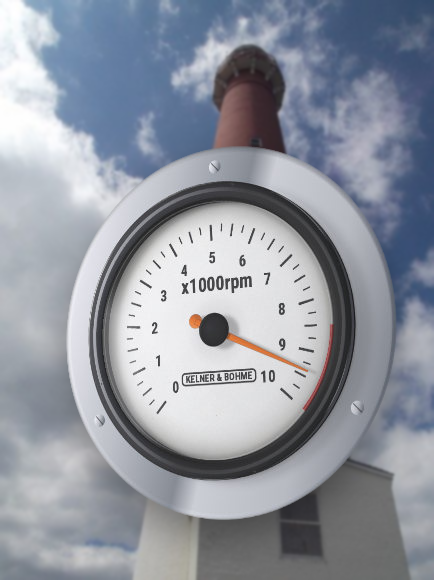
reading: 9375rpm
